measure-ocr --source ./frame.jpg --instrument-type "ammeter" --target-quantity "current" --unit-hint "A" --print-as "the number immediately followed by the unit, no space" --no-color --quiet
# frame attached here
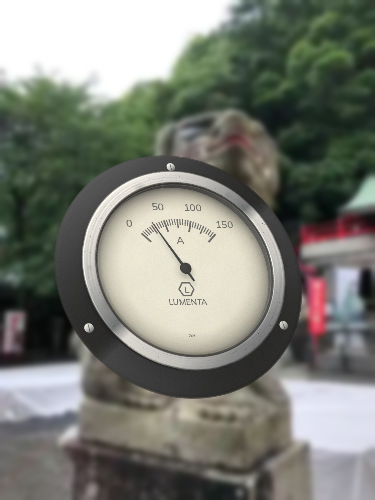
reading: 25A
